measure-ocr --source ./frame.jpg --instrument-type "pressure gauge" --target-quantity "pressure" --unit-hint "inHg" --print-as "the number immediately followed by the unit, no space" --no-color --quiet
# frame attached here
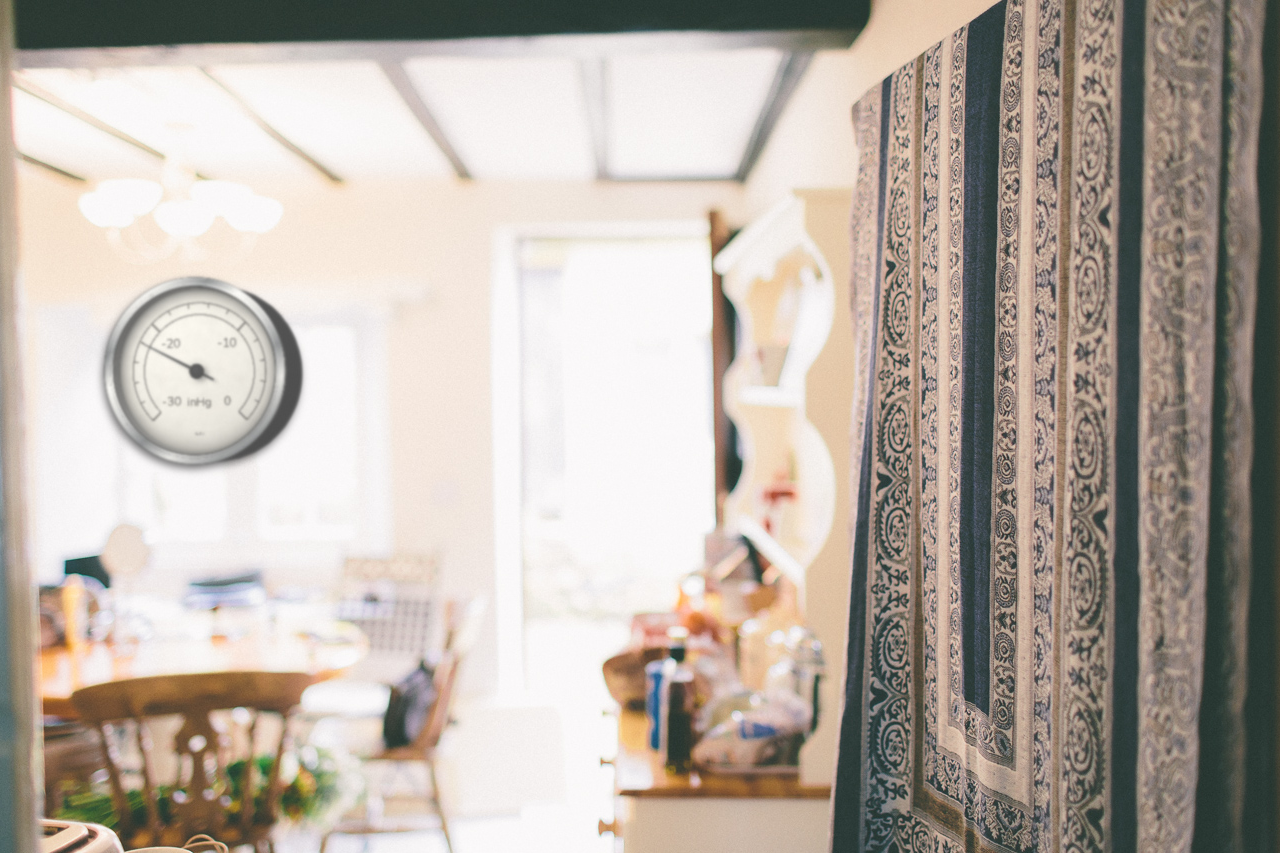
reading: -22inHg
